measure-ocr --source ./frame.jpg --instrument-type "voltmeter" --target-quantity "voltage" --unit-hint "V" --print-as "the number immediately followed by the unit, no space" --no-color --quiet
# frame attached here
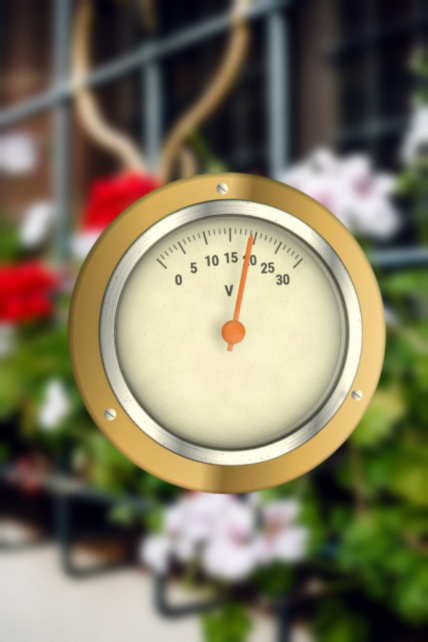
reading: 19V
